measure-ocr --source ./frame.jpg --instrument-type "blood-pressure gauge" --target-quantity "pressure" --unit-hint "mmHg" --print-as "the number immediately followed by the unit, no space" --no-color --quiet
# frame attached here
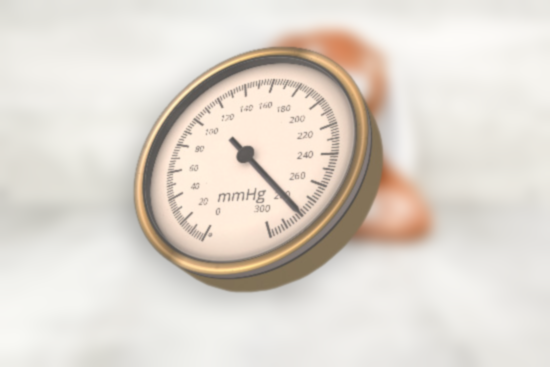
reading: 280mmHg
